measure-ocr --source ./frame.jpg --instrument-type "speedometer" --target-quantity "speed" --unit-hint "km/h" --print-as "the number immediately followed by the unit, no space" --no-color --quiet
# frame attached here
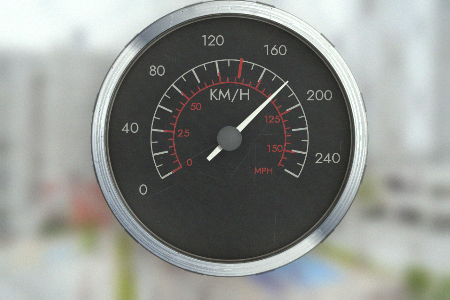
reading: 180km/h
